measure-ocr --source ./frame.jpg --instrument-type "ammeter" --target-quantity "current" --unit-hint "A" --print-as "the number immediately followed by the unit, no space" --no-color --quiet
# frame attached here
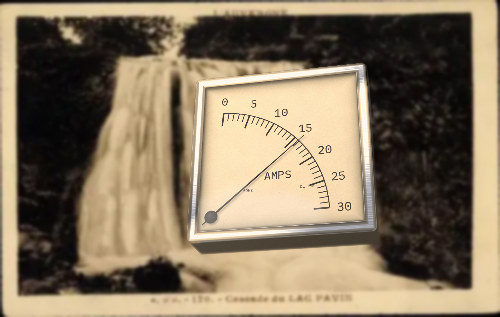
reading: 16A
